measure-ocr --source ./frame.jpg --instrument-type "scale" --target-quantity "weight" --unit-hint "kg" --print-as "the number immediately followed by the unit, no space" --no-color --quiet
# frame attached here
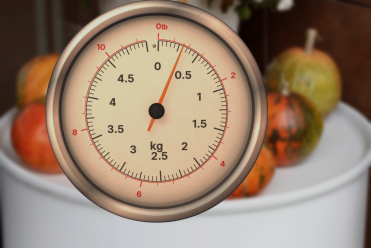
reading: 0.3kg
